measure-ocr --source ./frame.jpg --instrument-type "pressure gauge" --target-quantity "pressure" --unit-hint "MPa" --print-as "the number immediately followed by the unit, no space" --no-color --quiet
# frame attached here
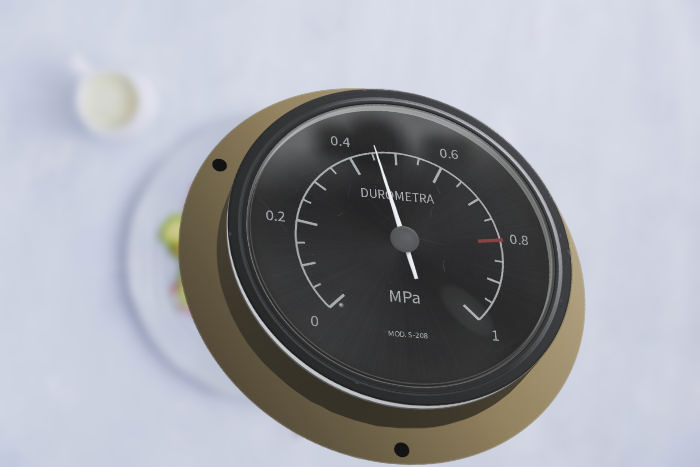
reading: 0.45MPa
